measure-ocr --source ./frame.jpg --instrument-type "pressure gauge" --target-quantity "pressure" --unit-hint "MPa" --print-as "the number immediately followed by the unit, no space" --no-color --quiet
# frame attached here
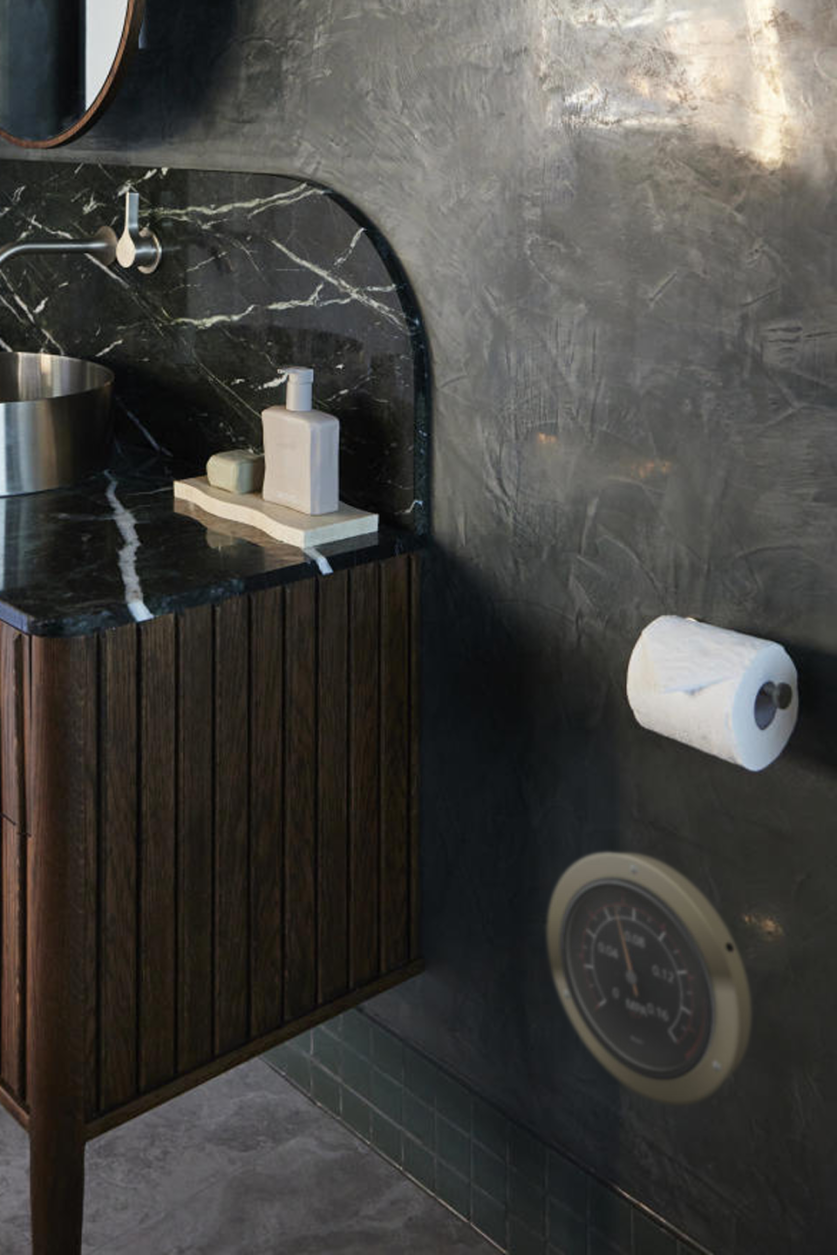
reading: 0.07MPa
